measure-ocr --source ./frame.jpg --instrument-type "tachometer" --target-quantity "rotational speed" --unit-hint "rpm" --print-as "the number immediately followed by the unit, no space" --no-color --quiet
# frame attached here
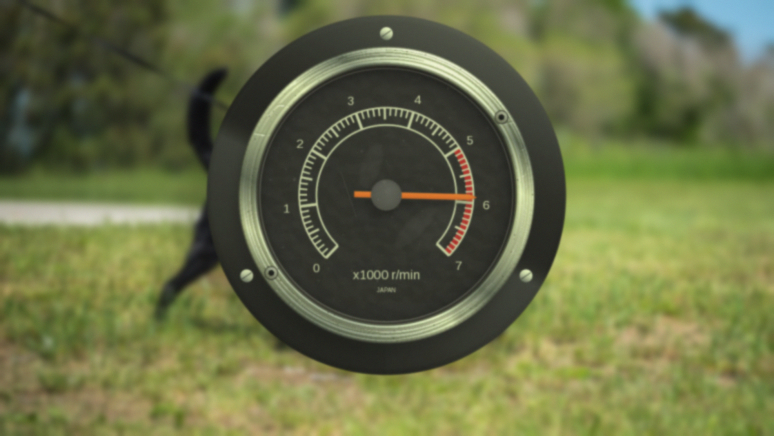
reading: 5900rpm
